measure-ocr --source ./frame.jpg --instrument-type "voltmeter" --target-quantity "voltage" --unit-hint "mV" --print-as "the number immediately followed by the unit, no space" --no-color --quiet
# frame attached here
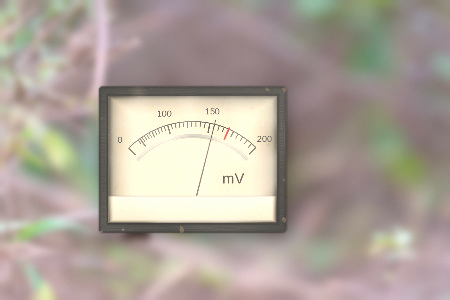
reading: 155mV
